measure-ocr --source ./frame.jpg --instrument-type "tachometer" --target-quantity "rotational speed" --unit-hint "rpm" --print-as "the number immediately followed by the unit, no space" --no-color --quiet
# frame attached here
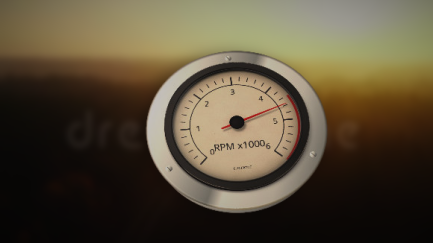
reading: 4600rpm
